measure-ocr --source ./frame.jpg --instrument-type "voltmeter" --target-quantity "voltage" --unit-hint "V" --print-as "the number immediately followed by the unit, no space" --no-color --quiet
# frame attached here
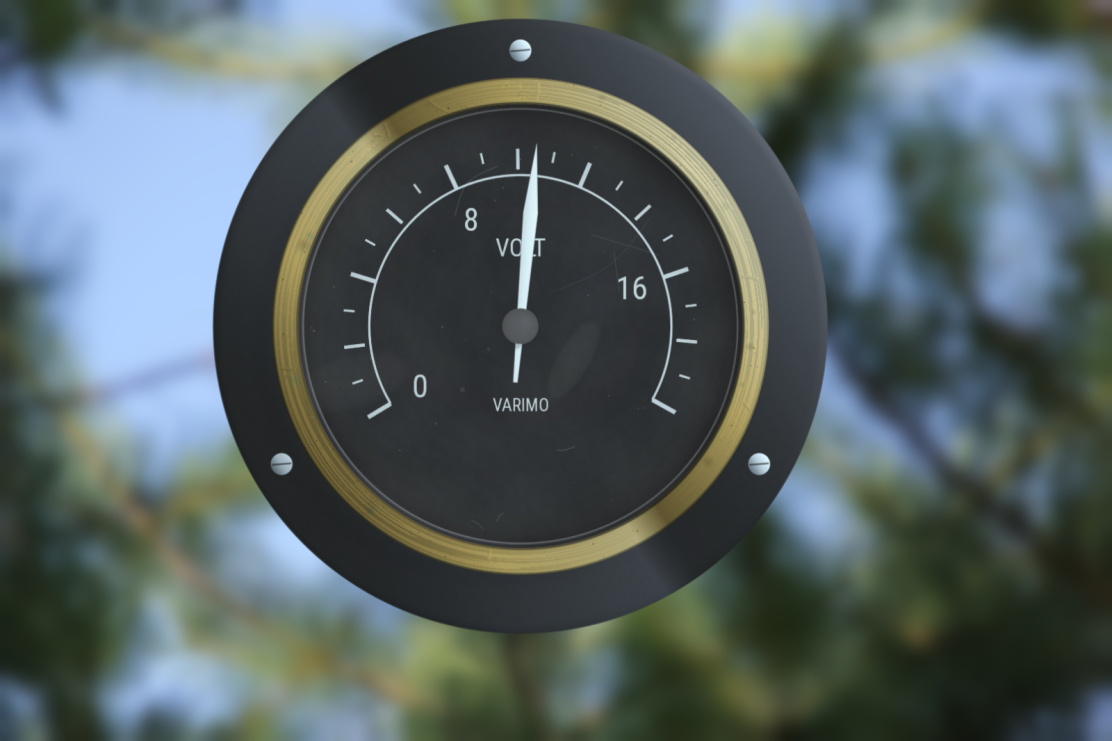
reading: 10.5V
